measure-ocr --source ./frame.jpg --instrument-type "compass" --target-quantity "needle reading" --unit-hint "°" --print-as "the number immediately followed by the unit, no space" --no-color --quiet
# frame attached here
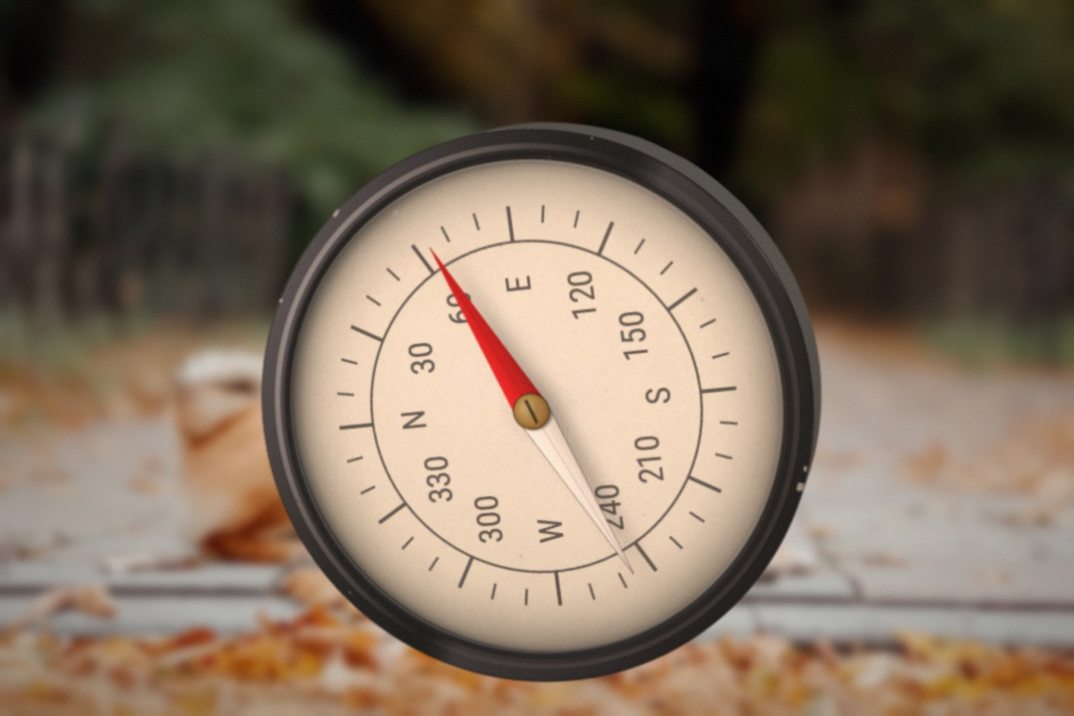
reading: 65°
